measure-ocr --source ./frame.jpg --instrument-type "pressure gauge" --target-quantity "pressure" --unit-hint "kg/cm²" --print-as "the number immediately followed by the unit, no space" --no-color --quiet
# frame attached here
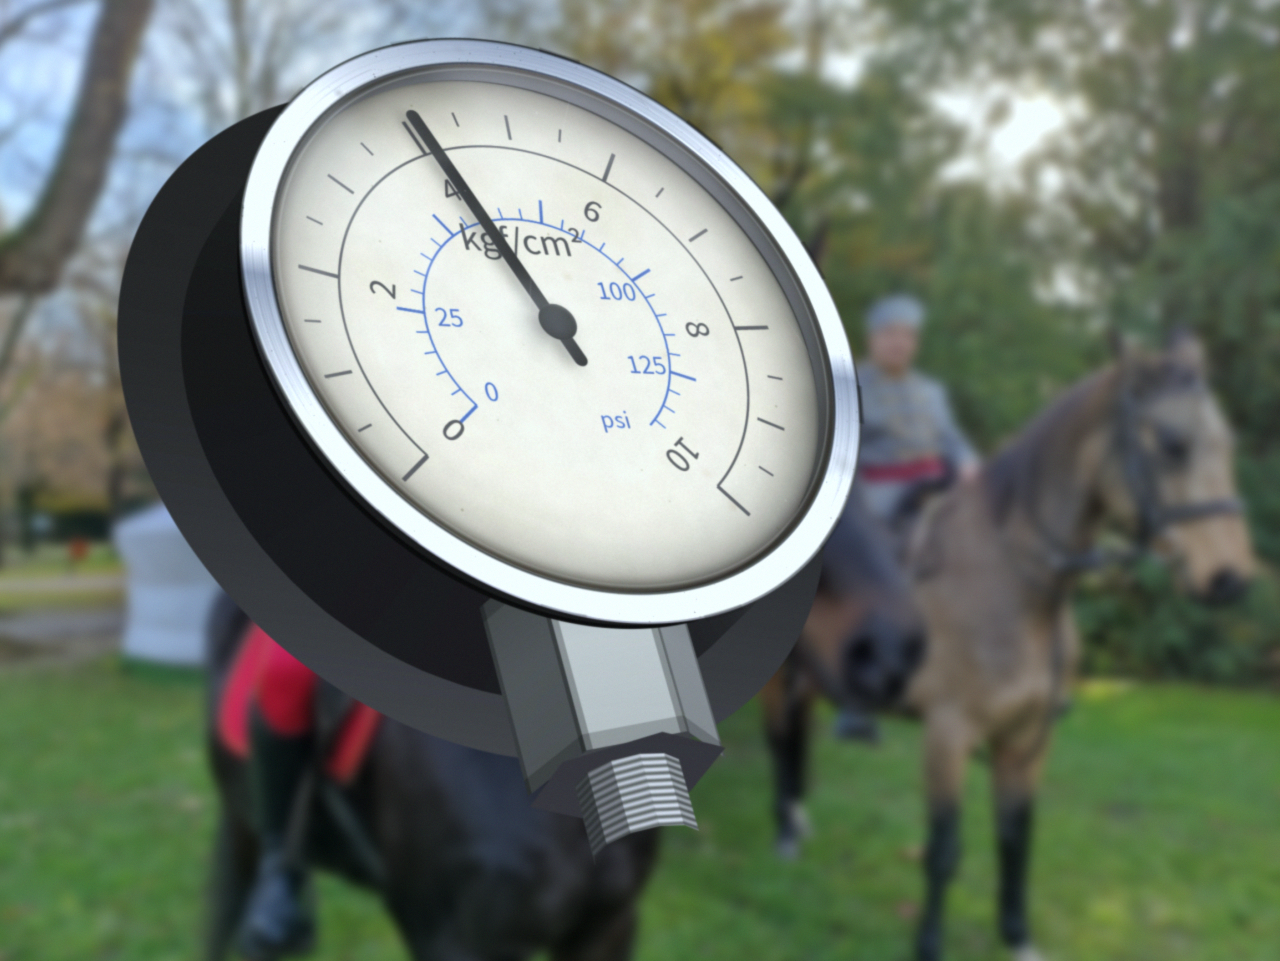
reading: 4kg/cm²
